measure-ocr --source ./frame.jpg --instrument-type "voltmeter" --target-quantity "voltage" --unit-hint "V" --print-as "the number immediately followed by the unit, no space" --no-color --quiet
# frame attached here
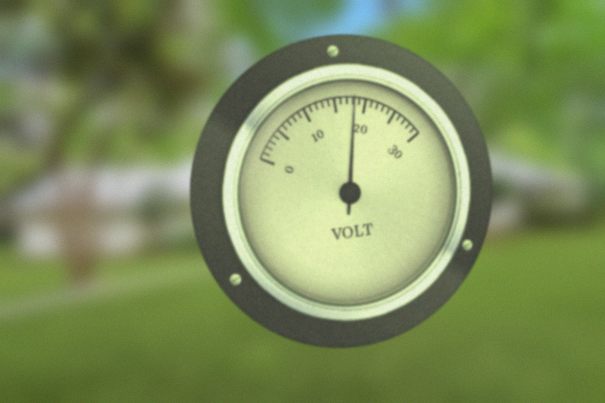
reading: 18V
